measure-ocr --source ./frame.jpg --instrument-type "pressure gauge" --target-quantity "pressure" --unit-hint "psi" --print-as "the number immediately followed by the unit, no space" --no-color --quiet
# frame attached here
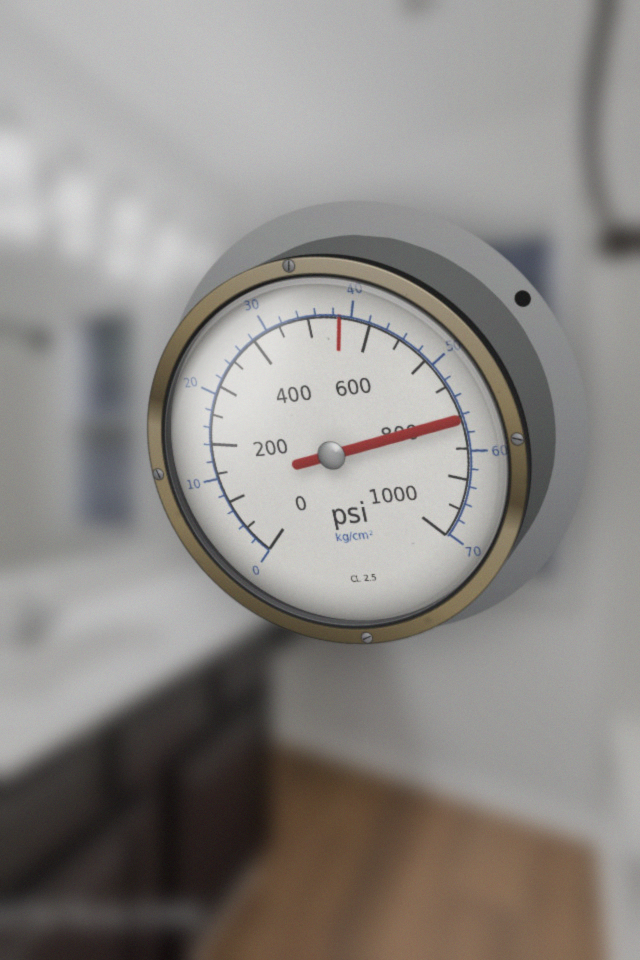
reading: 800psi
